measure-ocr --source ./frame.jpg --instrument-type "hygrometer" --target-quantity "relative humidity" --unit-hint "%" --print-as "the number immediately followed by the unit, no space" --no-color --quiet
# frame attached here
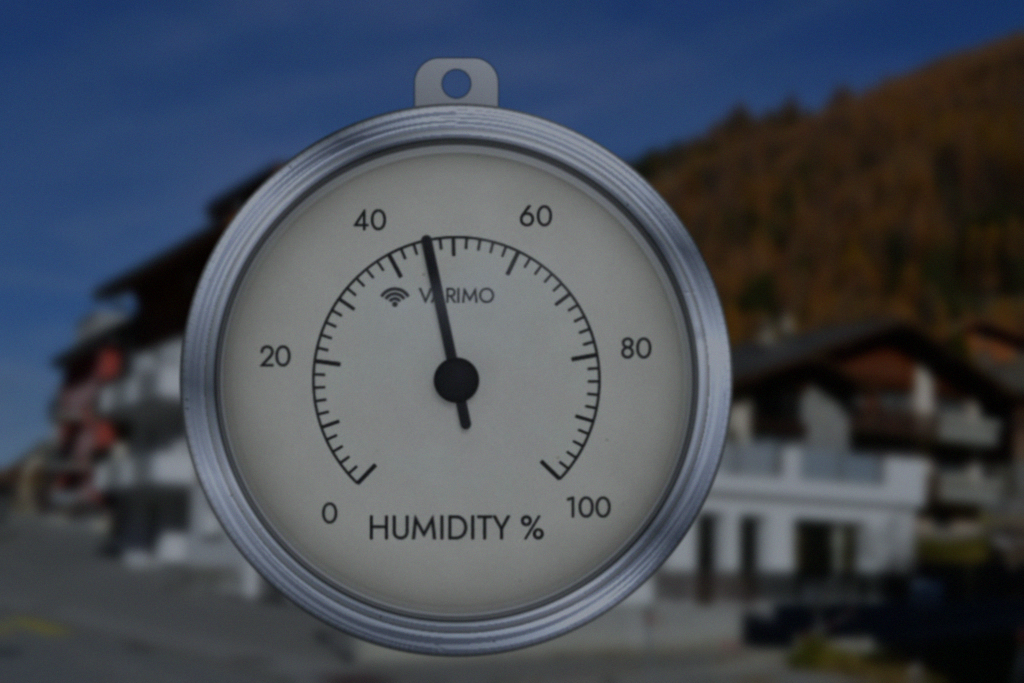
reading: 46%
